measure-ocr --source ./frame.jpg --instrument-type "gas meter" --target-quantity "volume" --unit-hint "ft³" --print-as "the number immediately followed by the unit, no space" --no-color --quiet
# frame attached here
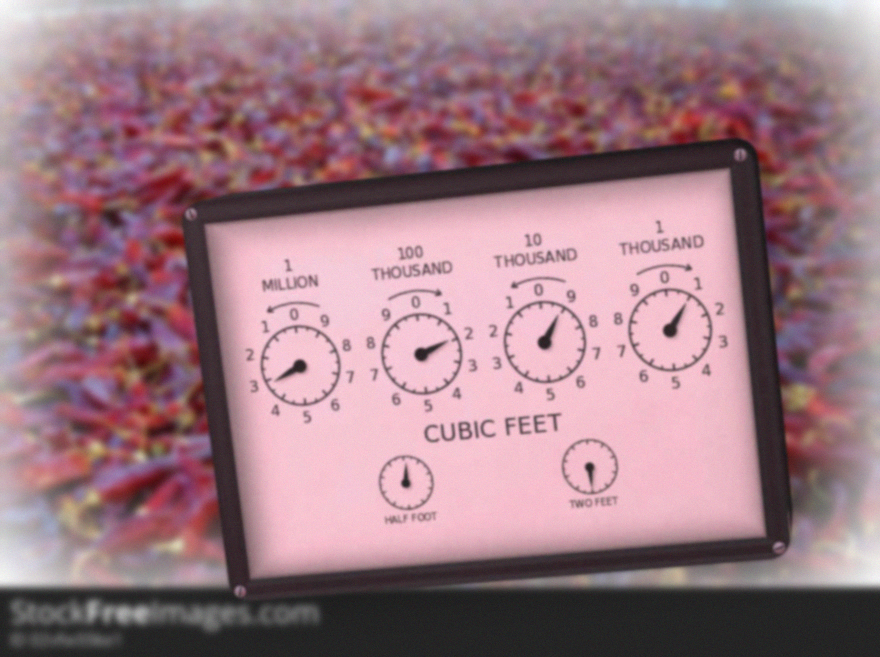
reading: 319100ft³
